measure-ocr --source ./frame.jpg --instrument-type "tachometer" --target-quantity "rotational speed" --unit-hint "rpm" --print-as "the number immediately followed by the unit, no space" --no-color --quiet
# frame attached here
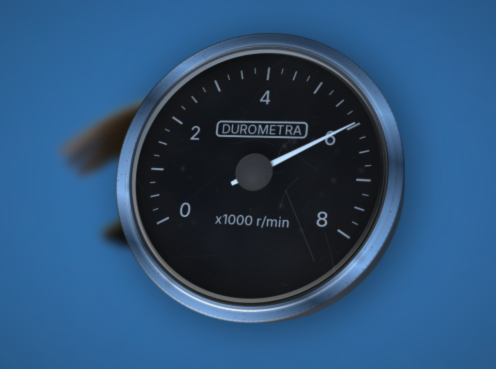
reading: 6000rpm
